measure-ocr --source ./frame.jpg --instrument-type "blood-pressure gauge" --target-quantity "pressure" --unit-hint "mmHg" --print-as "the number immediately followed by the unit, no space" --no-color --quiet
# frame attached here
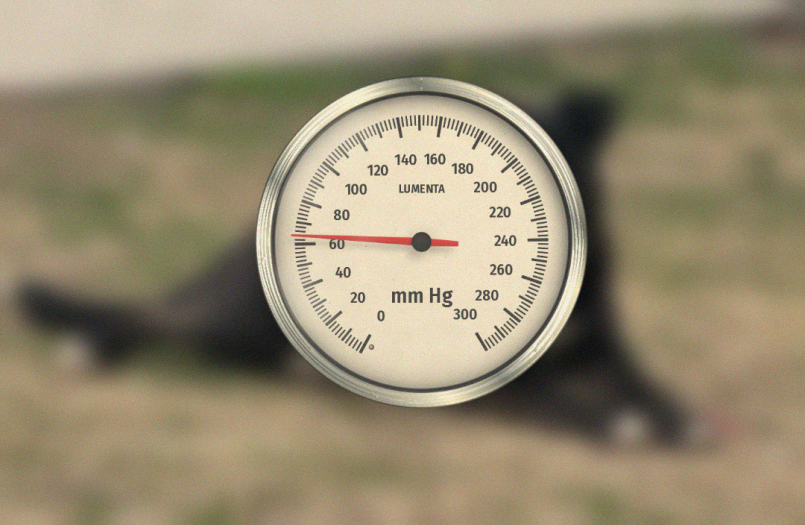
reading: 64mmHg
